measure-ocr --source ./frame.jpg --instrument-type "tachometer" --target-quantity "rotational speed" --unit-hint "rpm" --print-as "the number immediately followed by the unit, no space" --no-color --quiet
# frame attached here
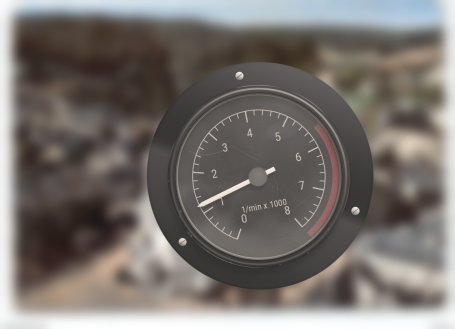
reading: 1200rpm
